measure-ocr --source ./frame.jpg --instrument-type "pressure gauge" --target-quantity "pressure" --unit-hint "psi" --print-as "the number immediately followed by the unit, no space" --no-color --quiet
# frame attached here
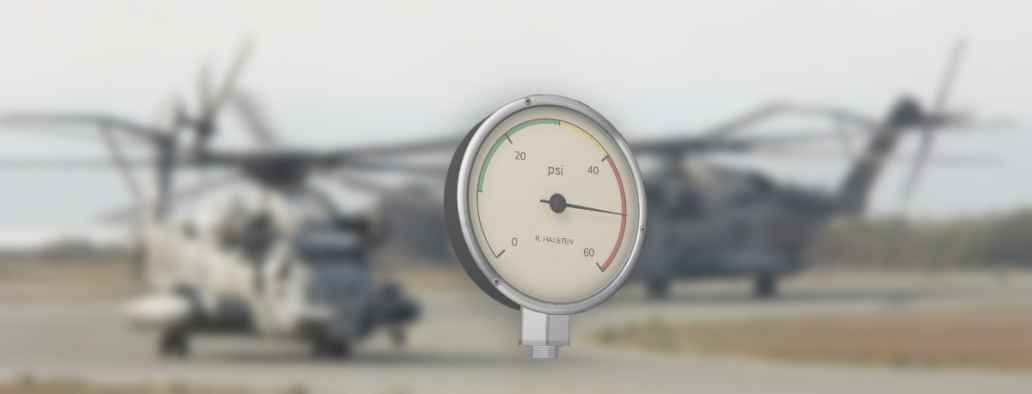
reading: 50psi
